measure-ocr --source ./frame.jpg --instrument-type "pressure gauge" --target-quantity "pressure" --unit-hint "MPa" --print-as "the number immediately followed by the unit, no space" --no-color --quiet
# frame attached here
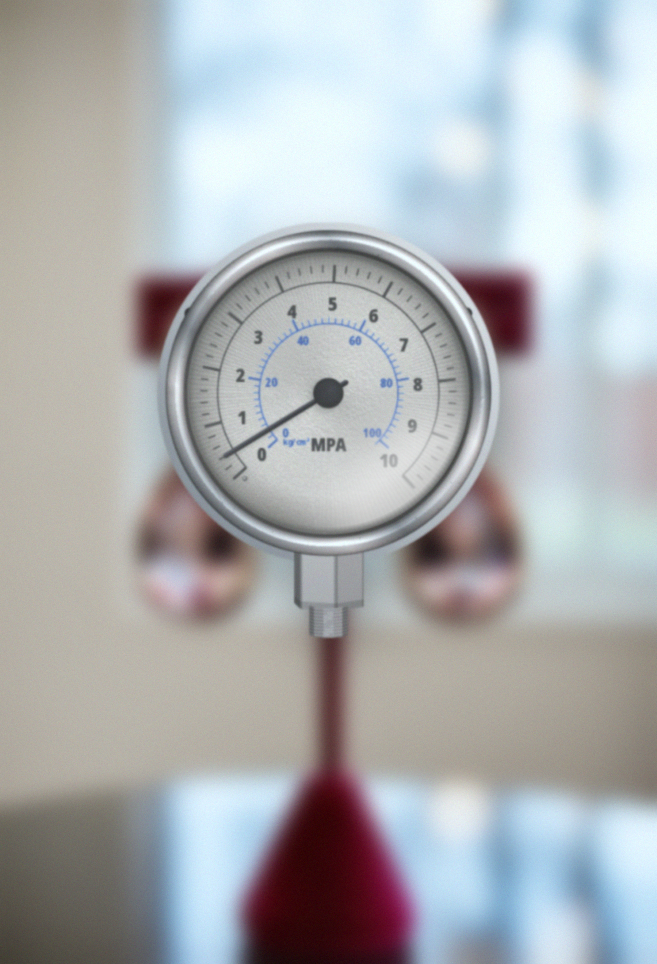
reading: 0.4MPa
